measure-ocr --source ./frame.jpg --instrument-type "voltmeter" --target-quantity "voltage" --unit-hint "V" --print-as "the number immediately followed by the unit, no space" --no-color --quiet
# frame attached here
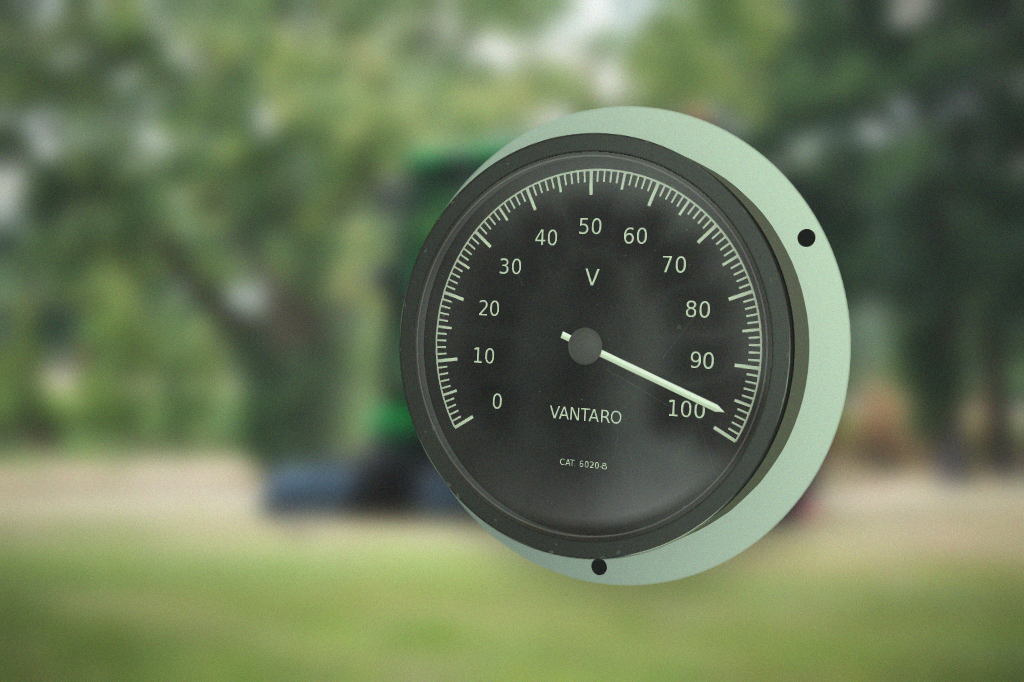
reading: 97V
